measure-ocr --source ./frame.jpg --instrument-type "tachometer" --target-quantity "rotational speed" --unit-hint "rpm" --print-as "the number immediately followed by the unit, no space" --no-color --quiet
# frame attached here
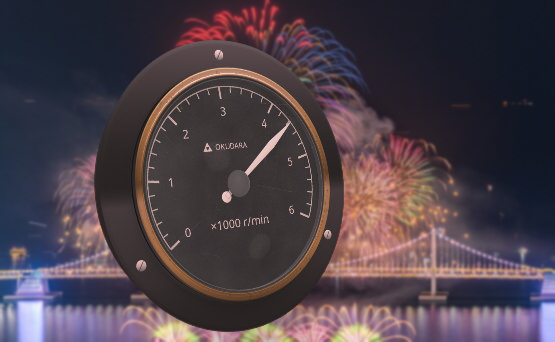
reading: 4400rpm
